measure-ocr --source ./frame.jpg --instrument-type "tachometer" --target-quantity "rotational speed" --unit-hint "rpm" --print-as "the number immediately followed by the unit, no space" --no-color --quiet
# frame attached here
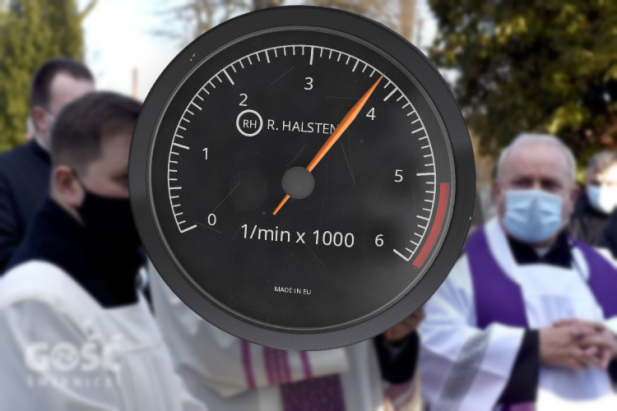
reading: 3800rpm
